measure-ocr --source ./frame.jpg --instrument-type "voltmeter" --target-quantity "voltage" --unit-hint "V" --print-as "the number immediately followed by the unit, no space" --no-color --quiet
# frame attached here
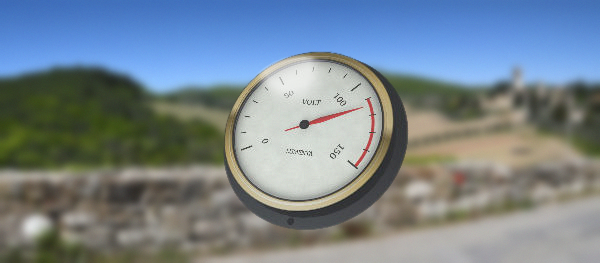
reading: 115V
